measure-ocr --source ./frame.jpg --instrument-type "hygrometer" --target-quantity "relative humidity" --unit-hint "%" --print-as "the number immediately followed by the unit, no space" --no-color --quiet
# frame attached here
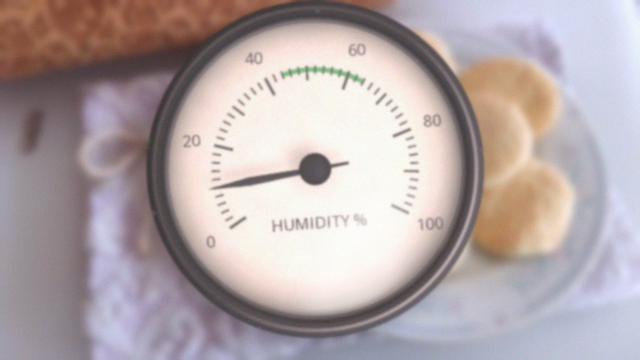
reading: 10%
